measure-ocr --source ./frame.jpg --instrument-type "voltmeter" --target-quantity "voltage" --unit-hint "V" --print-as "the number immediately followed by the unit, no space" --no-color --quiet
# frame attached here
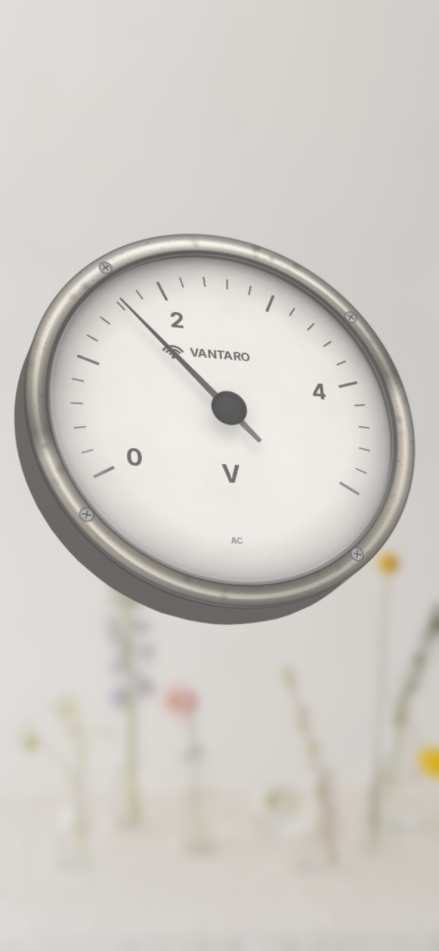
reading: 1.6V
